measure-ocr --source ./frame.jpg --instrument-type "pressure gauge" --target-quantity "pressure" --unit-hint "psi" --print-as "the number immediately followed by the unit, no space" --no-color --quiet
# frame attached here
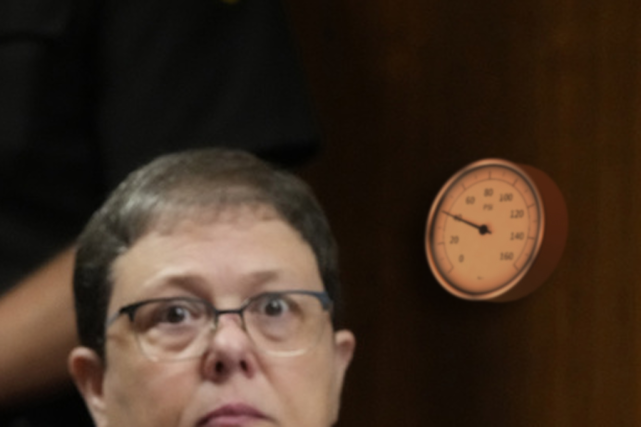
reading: 40psi
